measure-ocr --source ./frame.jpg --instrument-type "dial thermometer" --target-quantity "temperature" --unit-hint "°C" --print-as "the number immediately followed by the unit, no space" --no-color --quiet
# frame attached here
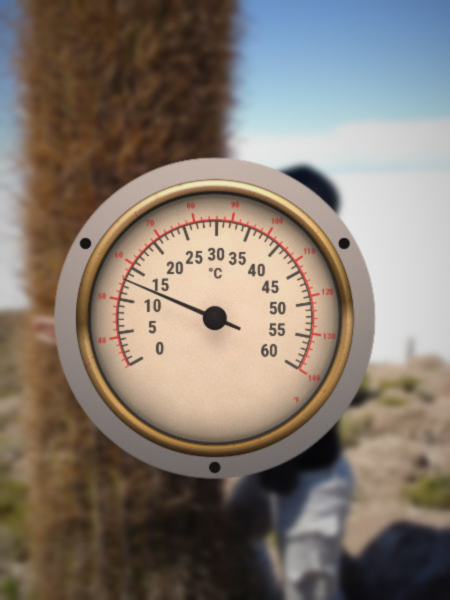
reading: 13°C
